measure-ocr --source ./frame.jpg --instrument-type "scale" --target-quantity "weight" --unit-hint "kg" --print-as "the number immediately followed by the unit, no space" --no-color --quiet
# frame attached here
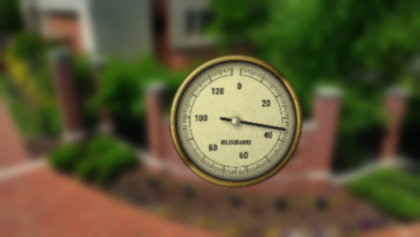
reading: 35kg
